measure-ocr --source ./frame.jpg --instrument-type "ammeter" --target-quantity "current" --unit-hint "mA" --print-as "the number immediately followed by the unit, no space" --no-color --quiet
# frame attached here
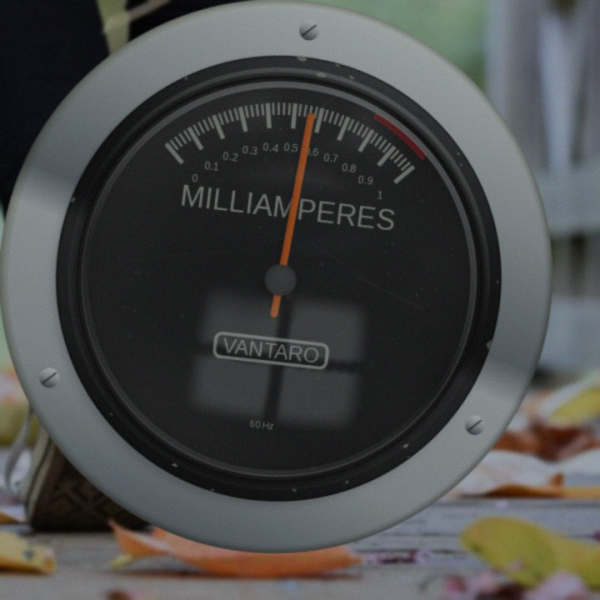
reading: 0.56mA
